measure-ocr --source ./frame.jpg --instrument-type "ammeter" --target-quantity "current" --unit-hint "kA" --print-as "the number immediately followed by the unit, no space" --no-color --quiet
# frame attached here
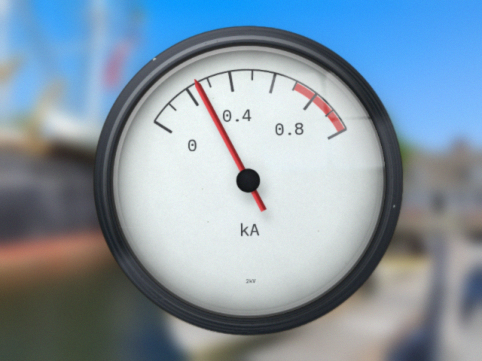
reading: 0.25kA
